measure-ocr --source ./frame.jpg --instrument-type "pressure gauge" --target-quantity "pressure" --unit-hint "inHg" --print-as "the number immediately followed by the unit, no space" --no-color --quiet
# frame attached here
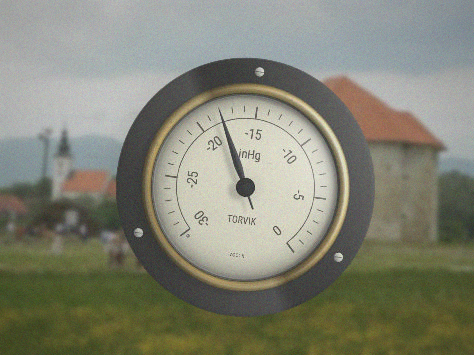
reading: -18inHg
